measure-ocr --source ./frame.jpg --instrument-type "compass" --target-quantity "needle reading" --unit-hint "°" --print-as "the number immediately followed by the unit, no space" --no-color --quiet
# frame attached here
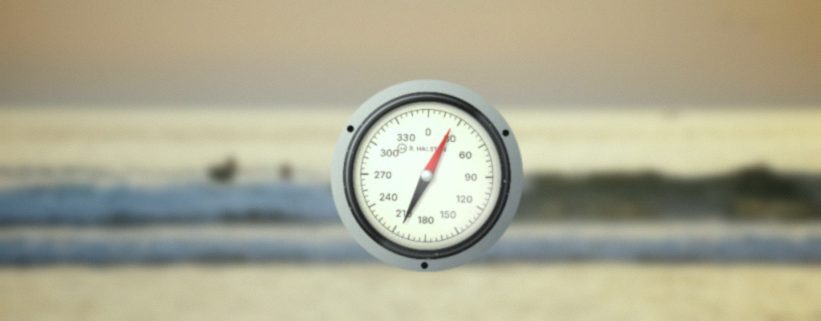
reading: 25°
